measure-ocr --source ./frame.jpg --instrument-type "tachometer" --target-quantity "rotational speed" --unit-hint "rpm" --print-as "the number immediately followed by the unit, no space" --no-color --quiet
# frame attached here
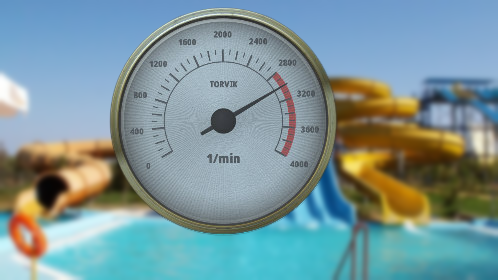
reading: 3000rpm
